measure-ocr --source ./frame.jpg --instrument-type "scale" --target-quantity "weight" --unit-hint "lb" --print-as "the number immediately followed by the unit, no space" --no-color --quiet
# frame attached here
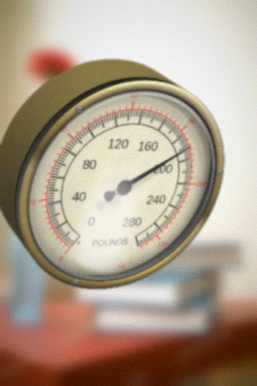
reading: 190lb
